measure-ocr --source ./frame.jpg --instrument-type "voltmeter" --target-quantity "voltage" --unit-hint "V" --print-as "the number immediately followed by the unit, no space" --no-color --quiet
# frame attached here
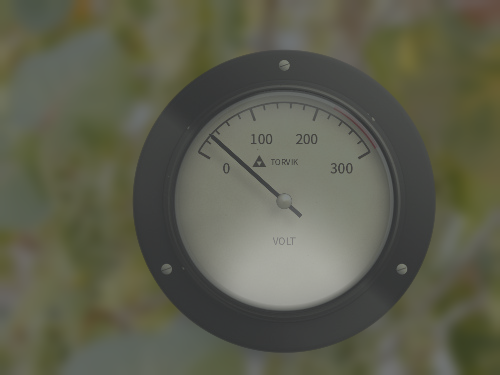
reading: 30V
